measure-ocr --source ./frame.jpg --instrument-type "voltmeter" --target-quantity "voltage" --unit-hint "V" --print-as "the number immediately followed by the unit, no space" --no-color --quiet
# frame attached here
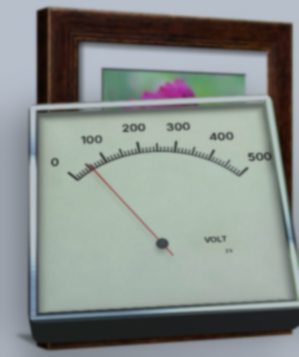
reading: 50V
